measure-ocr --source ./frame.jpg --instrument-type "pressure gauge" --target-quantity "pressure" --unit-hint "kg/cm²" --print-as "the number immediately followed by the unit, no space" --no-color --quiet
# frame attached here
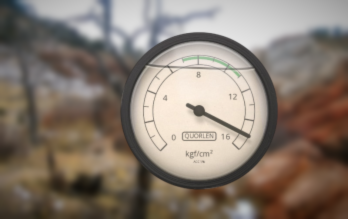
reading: 15kg/cm²
